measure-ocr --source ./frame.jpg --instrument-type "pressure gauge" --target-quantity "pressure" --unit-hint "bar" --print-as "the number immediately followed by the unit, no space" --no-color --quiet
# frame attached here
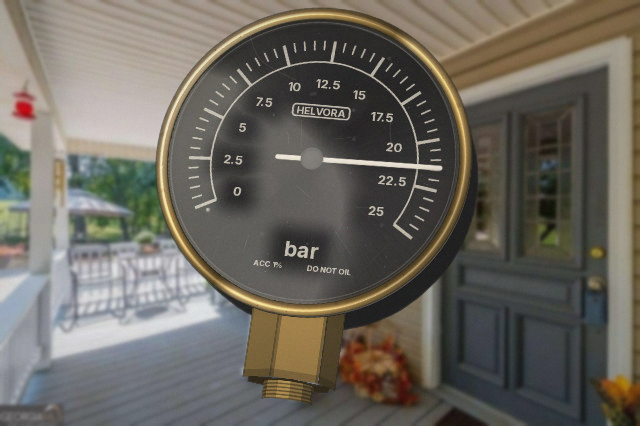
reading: 21.5bar
